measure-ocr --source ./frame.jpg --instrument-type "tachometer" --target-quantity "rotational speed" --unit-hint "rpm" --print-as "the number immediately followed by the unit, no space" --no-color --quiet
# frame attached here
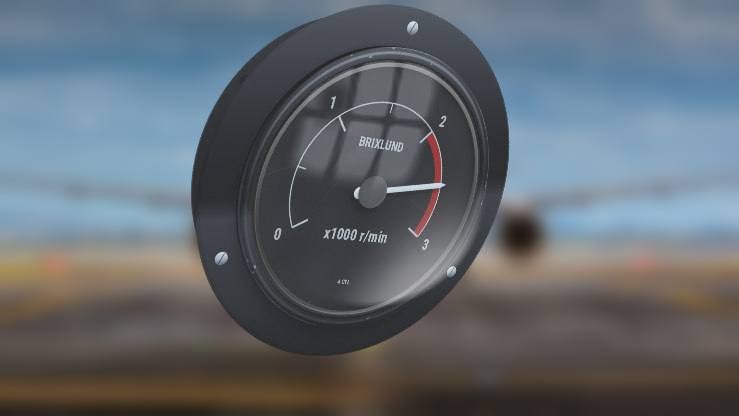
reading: 2500rpm
